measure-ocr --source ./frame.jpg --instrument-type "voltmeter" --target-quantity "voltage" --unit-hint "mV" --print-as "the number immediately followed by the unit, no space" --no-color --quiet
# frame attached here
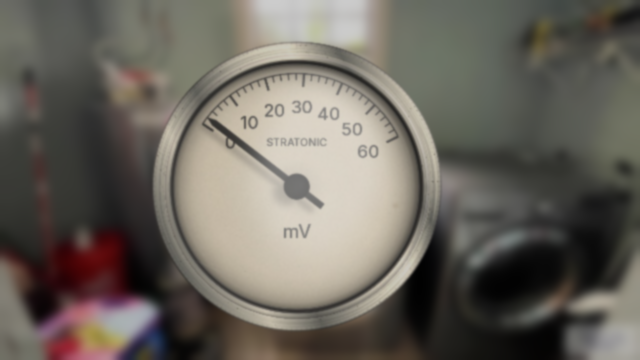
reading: 2mV
